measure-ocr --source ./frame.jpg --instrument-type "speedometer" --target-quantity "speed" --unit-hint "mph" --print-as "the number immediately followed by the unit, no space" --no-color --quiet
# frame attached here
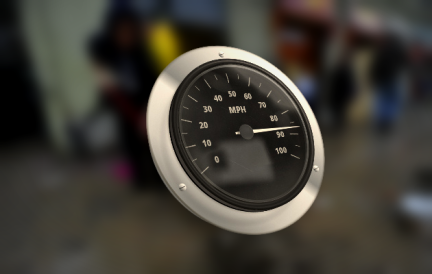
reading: 87.5mph
